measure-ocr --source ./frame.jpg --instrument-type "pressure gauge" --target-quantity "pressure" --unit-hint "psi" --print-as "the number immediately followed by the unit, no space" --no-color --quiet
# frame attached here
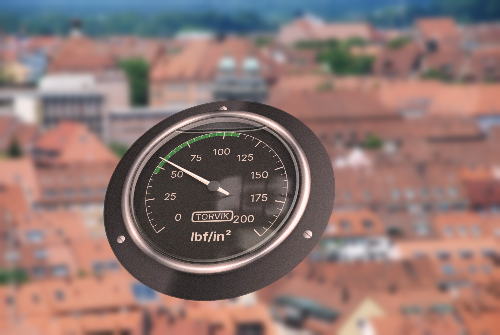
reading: 55psi
